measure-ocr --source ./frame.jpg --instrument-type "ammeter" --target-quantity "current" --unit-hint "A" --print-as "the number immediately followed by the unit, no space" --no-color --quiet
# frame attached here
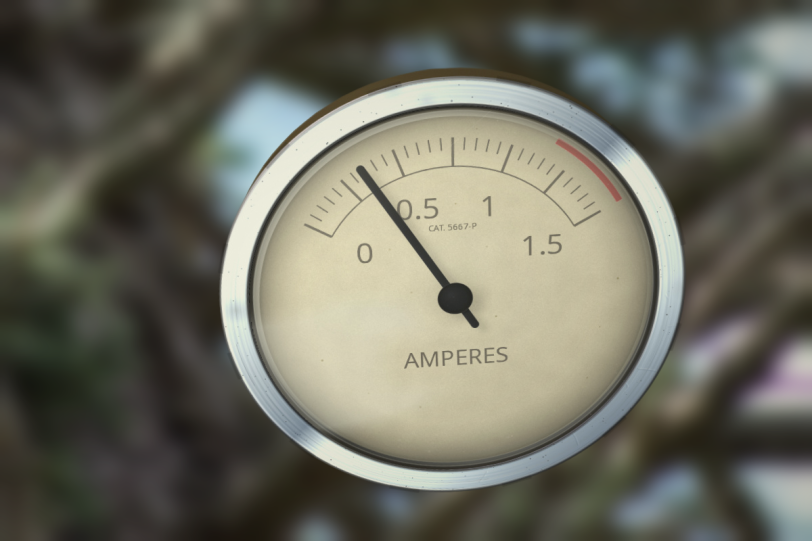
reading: 0.35A
